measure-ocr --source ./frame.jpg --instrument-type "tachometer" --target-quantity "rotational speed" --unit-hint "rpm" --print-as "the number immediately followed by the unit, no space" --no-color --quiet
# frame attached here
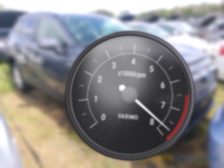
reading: 7750rpm
